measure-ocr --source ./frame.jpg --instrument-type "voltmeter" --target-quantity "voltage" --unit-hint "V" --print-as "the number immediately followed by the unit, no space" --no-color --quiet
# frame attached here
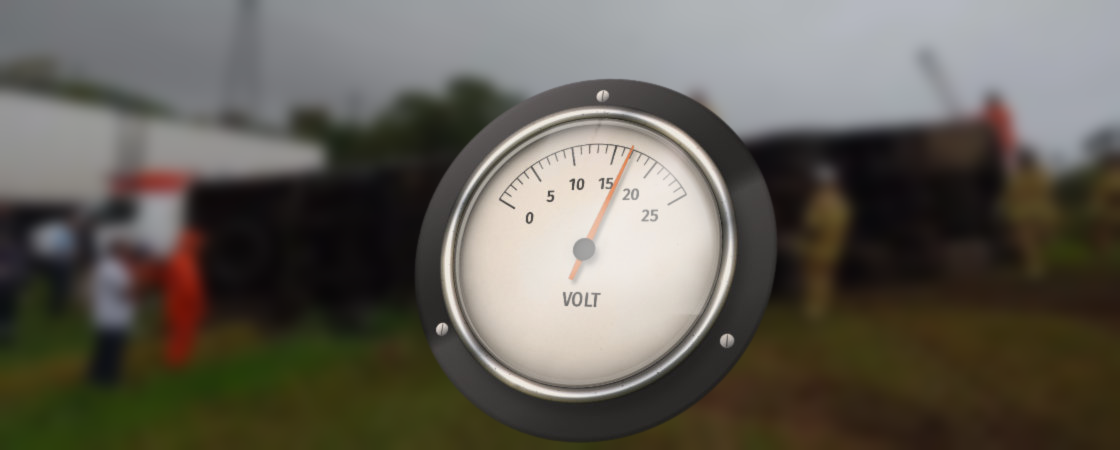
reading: 17V
